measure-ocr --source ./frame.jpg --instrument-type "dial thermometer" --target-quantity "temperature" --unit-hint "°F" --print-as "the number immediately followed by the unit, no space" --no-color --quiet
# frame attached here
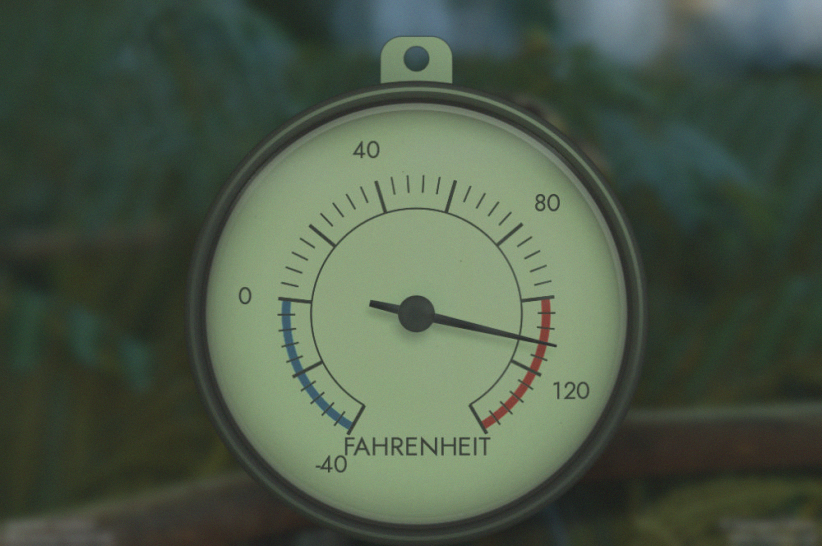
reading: 112°F
